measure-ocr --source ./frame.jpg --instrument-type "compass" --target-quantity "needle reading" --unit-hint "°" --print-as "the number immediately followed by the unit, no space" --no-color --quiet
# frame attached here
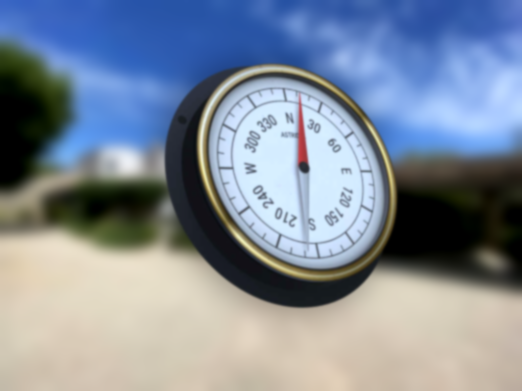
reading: 10°
